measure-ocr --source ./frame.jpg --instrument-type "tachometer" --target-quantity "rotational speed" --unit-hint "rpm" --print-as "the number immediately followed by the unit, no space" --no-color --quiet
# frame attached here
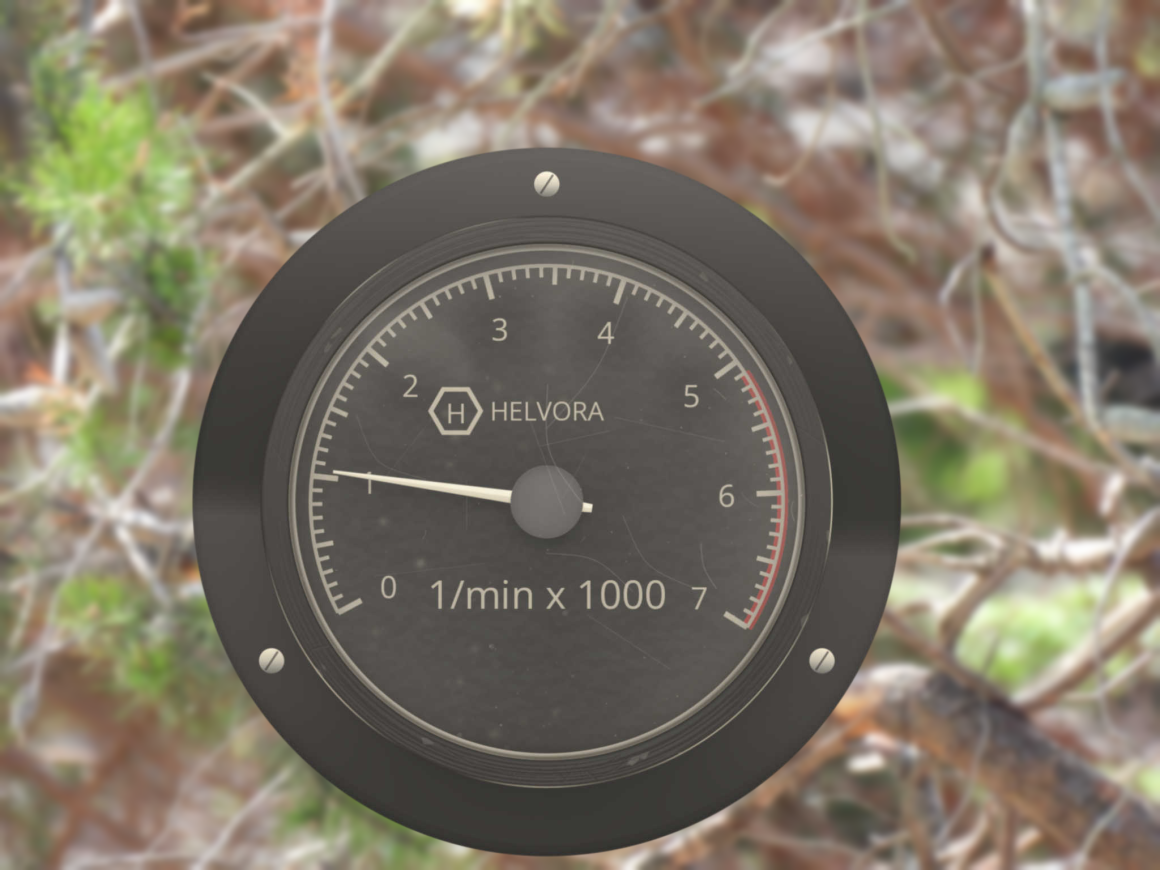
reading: 1050rpm
